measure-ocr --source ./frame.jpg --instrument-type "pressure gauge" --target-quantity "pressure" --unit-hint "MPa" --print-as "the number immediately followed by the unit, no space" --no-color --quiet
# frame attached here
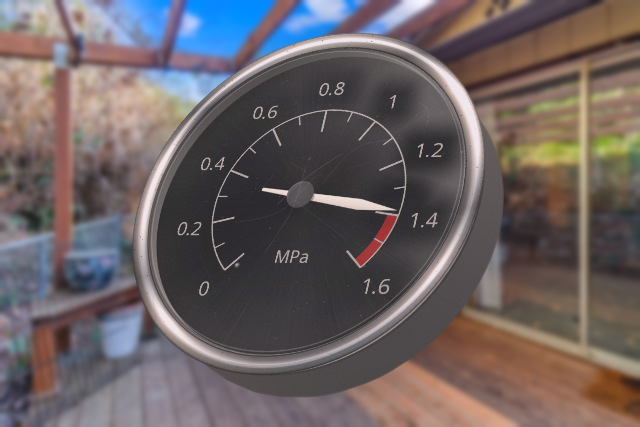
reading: 1.4MPa
